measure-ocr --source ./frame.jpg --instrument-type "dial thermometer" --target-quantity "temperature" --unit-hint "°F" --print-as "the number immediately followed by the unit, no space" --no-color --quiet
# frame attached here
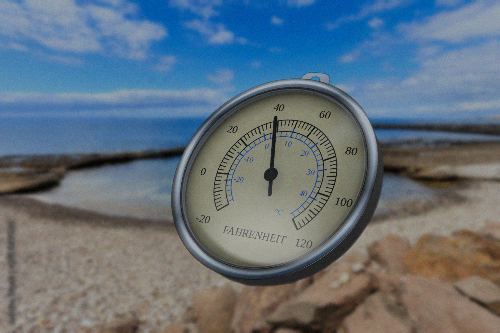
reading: 40°F
